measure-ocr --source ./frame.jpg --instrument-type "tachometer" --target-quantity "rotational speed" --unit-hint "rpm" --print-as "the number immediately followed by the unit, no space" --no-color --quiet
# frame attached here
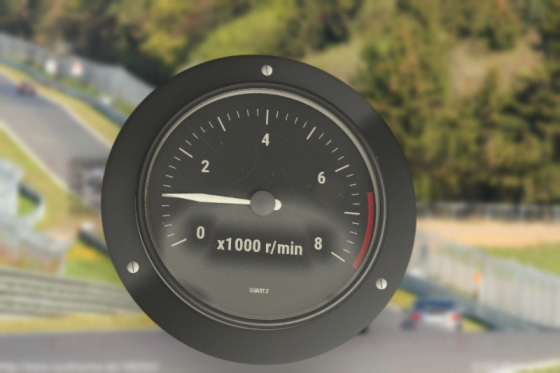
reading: 1000rpm
